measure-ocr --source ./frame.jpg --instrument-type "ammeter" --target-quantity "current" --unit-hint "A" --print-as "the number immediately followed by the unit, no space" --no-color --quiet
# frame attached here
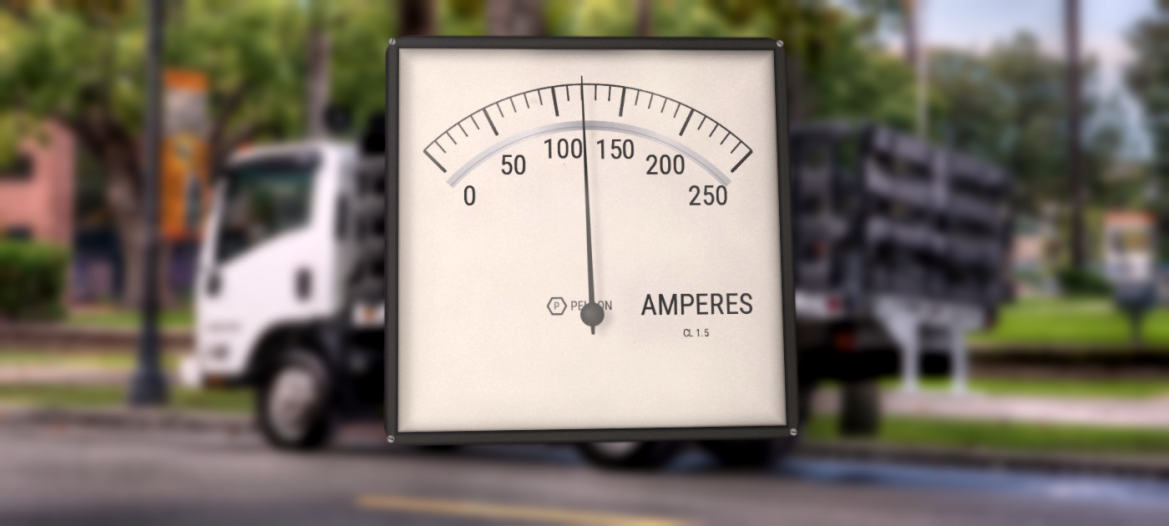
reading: 120A
